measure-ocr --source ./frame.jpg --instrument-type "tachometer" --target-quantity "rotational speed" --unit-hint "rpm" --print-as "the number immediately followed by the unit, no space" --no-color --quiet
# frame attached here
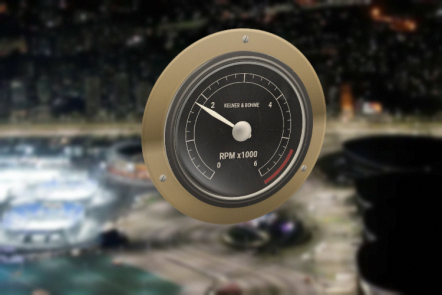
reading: 1800rpm
